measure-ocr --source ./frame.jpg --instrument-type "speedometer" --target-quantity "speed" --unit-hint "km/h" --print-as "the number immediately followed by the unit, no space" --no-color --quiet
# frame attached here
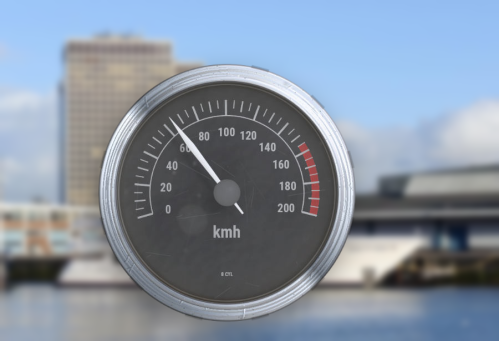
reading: 65km/h
